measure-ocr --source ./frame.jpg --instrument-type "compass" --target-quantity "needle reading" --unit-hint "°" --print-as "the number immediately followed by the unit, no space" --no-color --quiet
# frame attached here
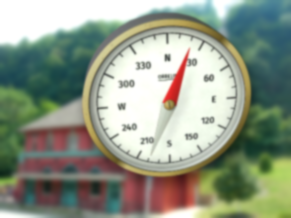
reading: 20°
